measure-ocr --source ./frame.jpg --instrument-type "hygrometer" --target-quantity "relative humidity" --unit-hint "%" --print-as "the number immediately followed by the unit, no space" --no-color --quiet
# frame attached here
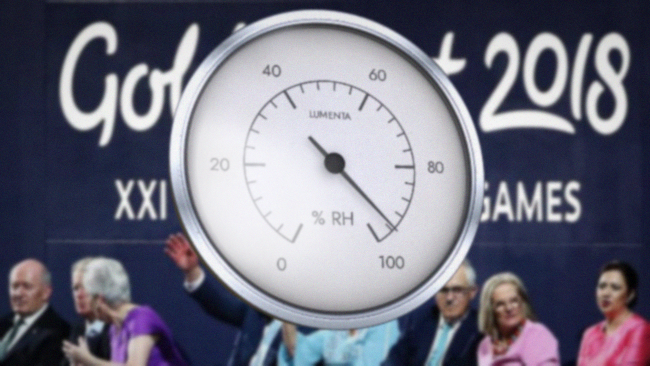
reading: 96%
